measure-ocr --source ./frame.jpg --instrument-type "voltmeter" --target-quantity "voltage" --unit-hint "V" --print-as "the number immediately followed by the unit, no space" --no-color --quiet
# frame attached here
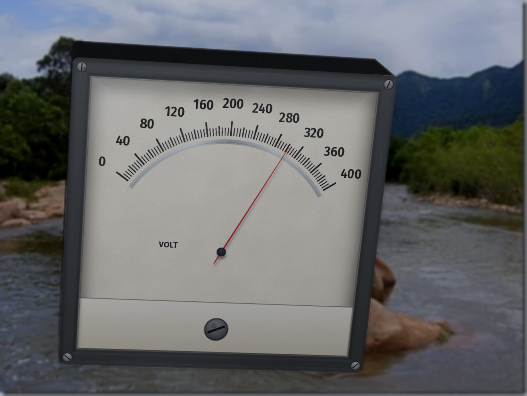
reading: 300V
